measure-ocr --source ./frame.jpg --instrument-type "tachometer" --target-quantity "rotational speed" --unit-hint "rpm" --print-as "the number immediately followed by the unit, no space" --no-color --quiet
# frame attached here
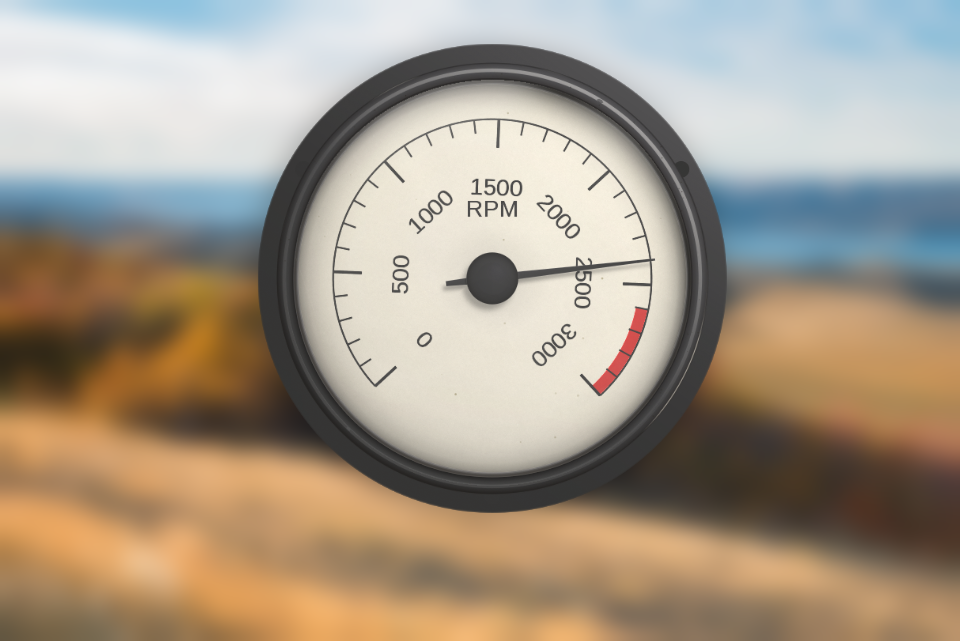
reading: 2400rpm
